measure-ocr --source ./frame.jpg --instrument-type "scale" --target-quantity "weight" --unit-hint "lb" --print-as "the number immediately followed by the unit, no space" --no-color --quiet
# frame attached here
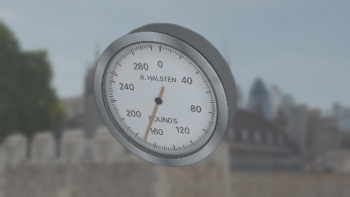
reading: 170lb
